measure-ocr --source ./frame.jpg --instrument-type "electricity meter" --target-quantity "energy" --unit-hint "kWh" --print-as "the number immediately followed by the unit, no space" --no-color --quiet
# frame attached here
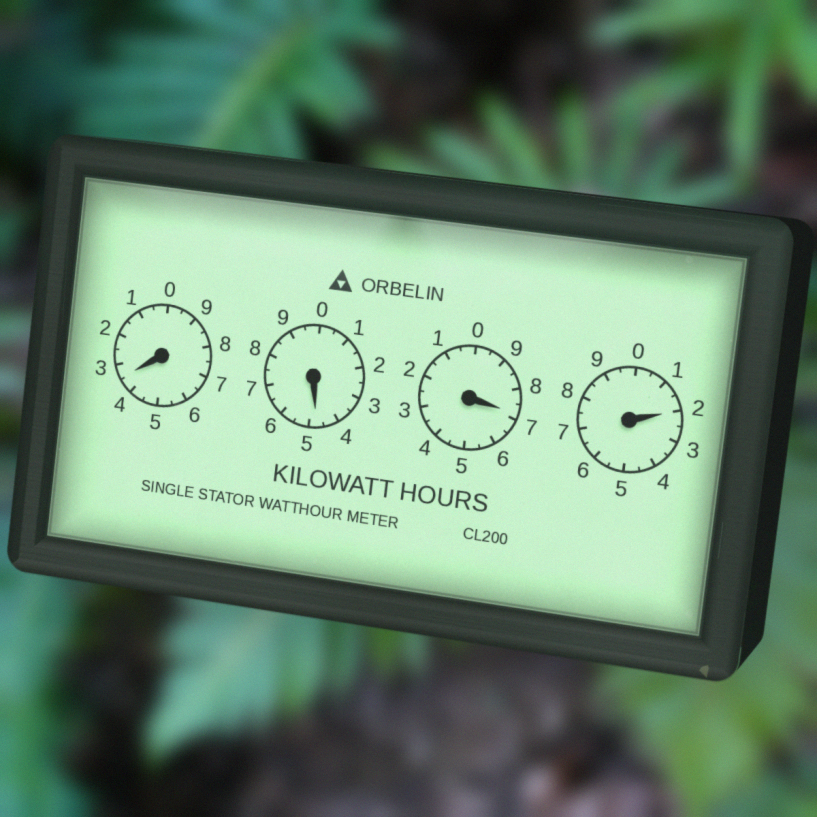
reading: 3472kWh
